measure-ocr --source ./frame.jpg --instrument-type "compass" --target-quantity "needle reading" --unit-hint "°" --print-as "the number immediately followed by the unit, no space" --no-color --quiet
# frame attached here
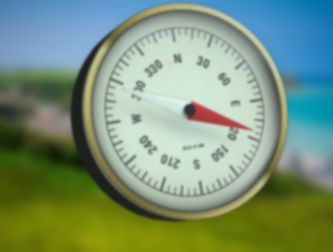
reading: 115°
